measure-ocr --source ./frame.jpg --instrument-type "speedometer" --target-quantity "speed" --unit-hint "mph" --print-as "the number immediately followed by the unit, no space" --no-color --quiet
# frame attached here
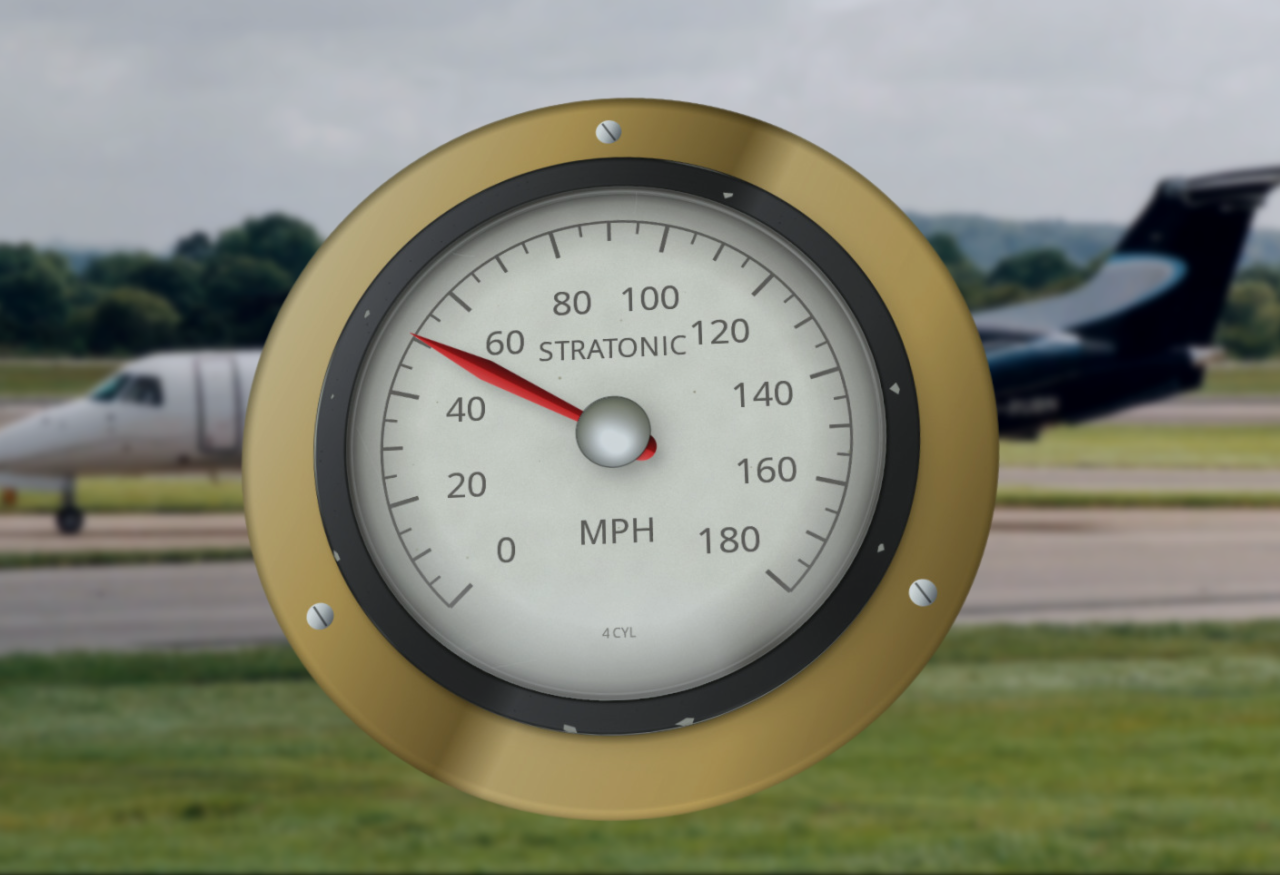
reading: 50mph
